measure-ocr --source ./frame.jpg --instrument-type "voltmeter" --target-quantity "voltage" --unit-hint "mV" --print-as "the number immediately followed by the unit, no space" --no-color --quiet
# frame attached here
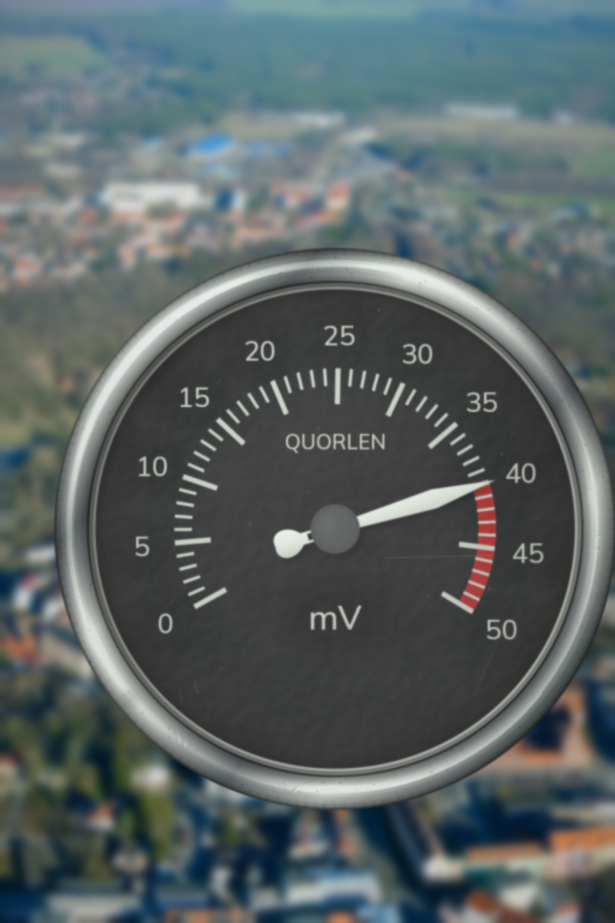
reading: 40mV
